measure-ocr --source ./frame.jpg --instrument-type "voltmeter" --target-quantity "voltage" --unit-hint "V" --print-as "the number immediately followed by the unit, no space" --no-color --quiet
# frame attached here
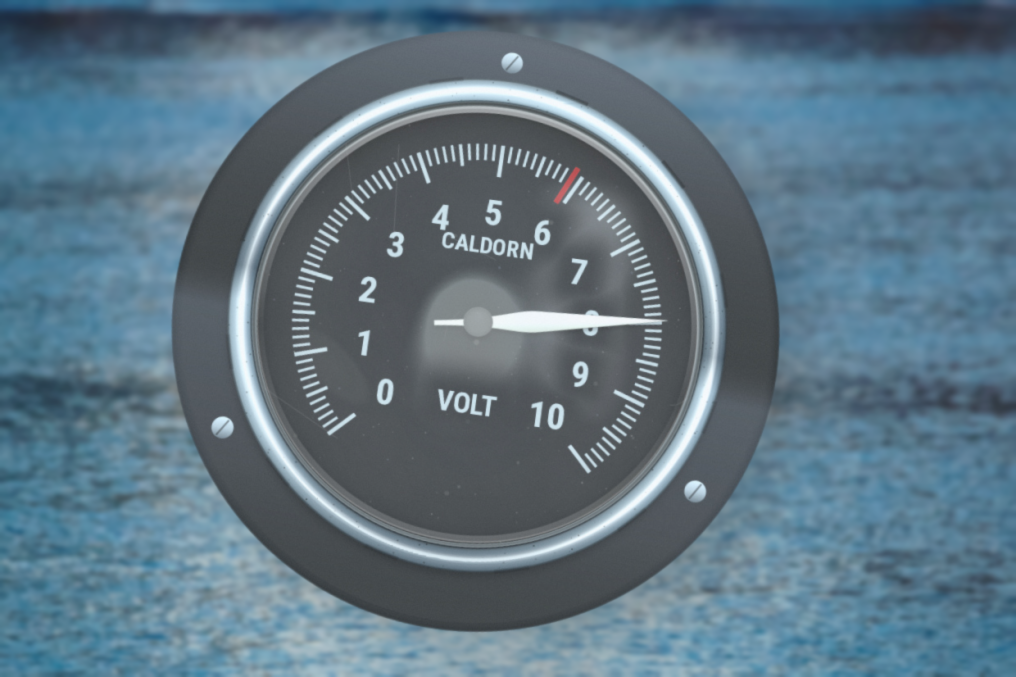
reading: 8V
